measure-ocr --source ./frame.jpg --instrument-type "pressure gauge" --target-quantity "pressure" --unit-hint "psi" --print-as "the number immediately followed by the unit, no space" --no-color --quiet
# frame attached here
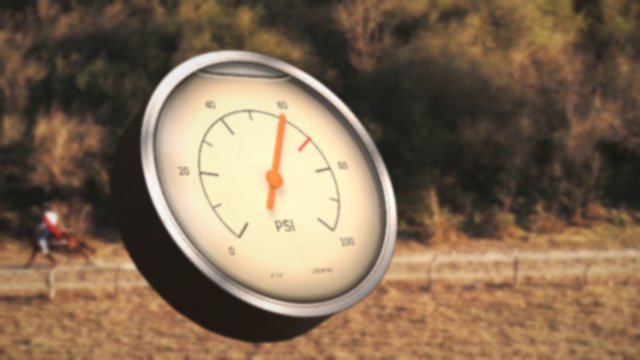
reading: 60psi
